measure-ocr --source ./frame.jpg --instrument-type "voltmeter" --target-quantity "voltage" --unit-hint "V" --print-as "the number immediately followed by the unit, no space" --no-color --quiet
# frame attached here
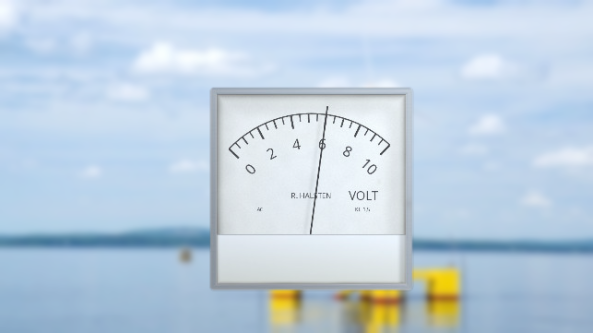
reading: 6V
